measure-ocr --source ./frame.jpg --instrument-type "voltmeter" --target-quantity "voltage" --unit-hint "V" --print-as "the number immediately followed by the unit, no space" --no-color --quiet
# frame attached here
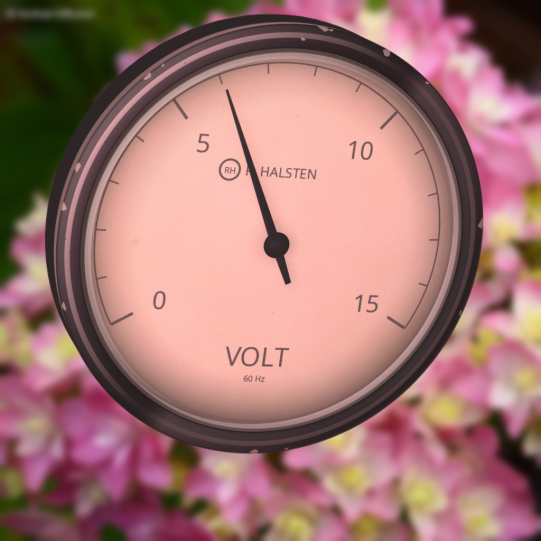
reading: 6V
